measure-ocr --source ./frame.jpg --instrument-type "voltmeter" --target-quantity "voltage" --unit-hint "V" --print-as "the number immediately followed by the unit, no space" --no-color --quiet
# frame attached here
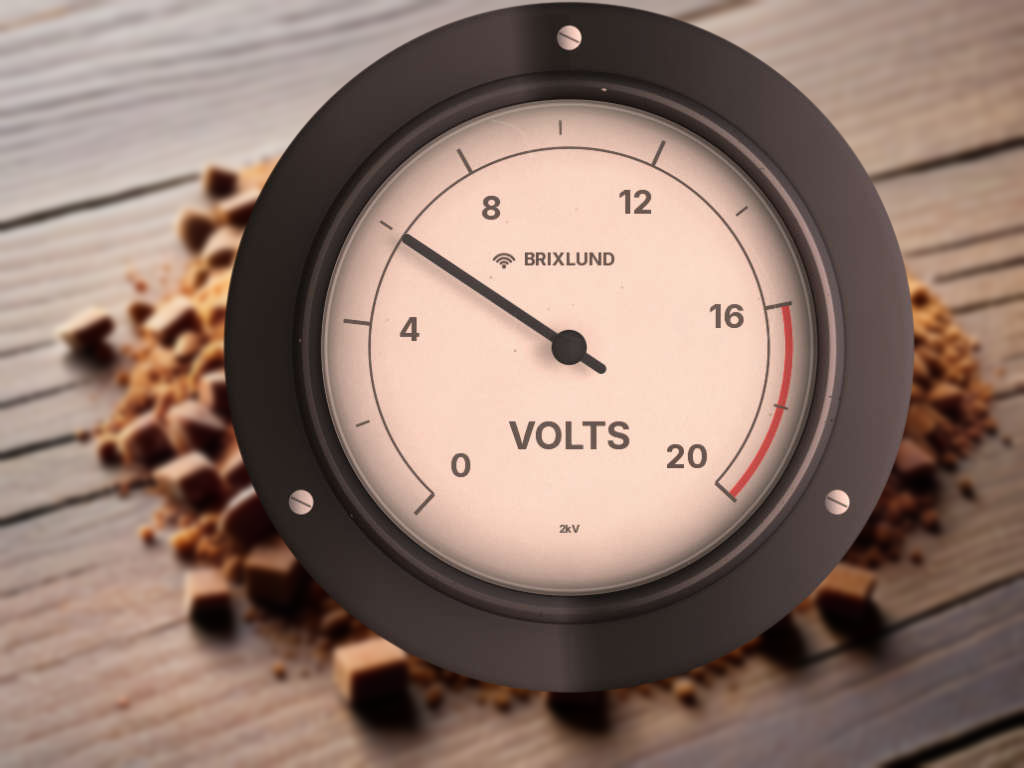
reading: 6V
